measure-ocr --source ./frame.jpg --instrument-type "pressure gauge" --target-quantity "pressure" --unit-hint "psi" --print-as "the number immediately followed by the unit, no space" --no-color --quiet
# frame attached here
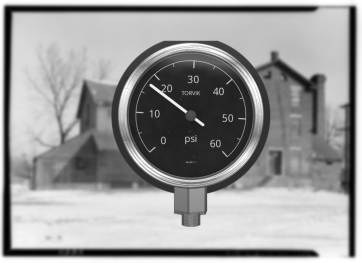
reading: 17.5psi
